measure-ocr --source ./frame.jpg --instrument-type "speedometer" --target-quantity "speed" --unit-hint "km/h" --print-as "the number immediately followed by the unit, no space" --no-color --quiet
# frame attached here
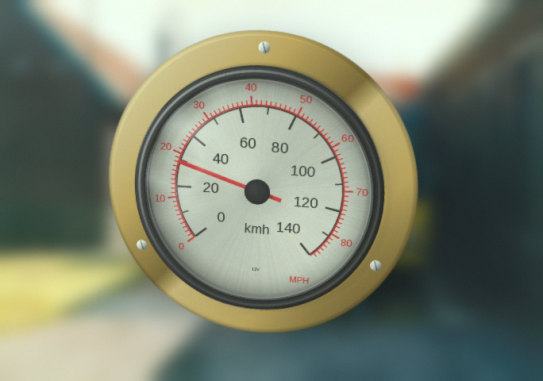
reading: 30km/h
